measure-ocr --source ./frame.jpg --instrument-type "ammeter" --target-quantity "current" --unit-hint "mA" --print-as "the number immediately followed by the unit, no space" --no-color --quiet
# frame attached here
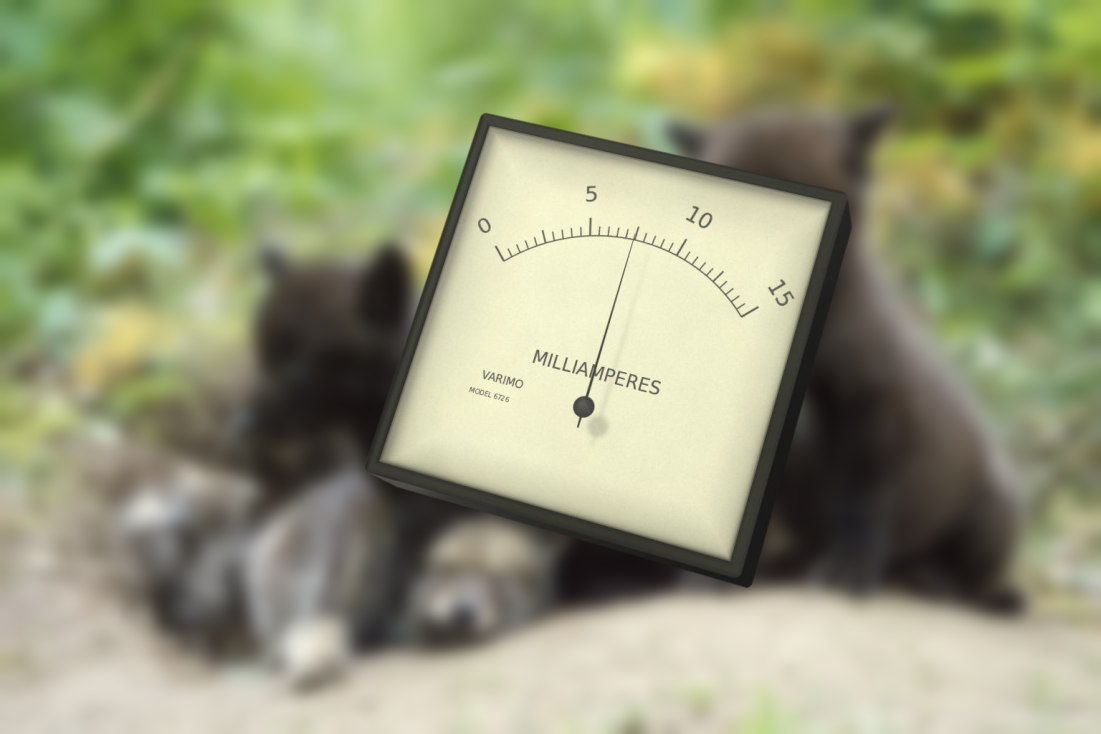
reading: 7.5mA
